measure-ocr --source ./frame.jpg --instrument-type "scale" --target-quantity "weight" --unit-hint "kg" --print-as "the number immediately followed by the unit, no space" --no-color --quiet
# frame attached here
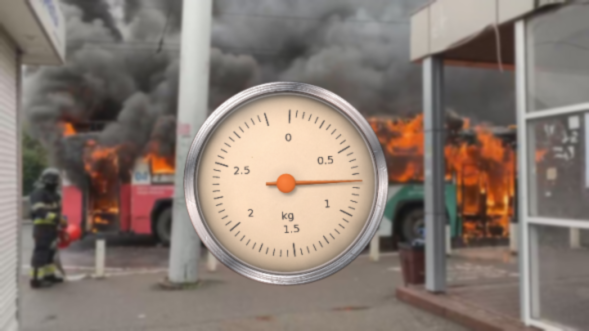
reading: 0.75kg
